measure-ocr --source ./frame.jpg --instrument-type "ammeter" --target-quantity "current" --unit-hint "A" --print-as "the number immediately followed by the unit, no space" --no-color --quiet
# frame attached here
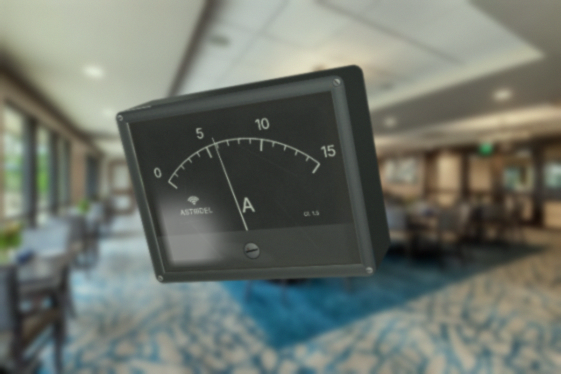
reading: 6A
